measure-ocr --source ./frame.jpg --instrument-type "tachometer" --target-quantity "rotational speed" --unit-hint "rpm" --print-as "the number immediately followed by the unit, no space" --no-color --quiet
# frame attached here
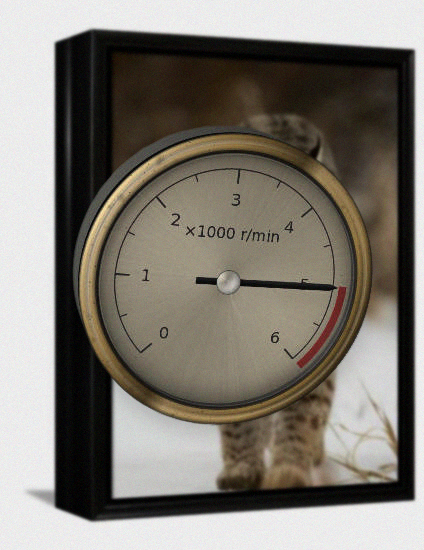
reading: 5000rpm
